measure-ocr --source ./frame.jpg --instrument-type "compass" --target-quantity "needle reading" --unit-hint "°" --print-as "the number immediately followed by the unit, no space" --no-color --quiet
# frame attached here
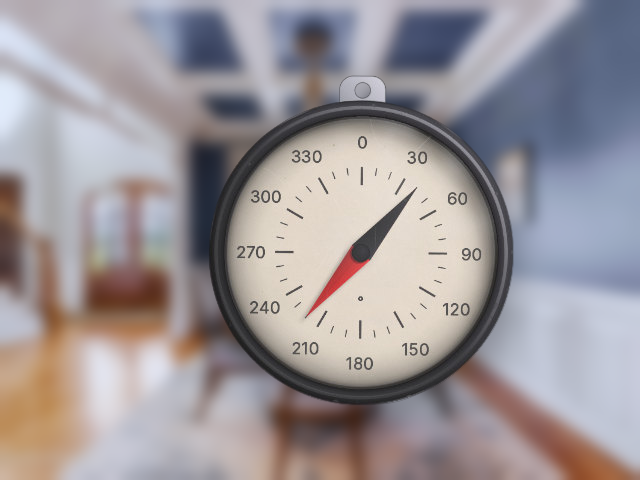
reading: 220°
